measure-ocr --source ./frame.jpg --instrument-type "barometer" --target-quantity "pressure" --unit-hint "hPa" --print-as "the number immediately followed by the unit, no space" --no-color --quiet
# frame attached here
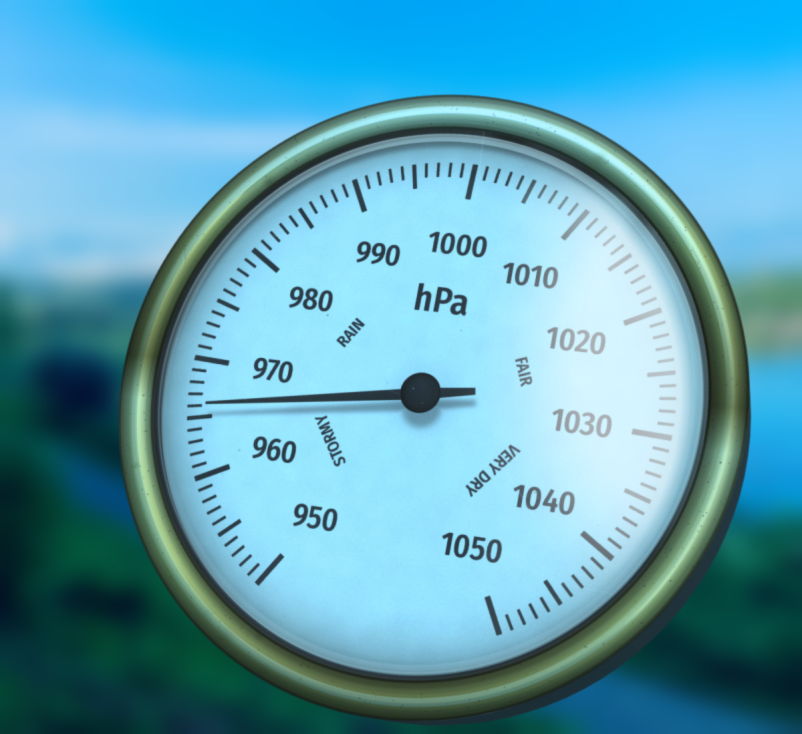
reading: 966hPa
